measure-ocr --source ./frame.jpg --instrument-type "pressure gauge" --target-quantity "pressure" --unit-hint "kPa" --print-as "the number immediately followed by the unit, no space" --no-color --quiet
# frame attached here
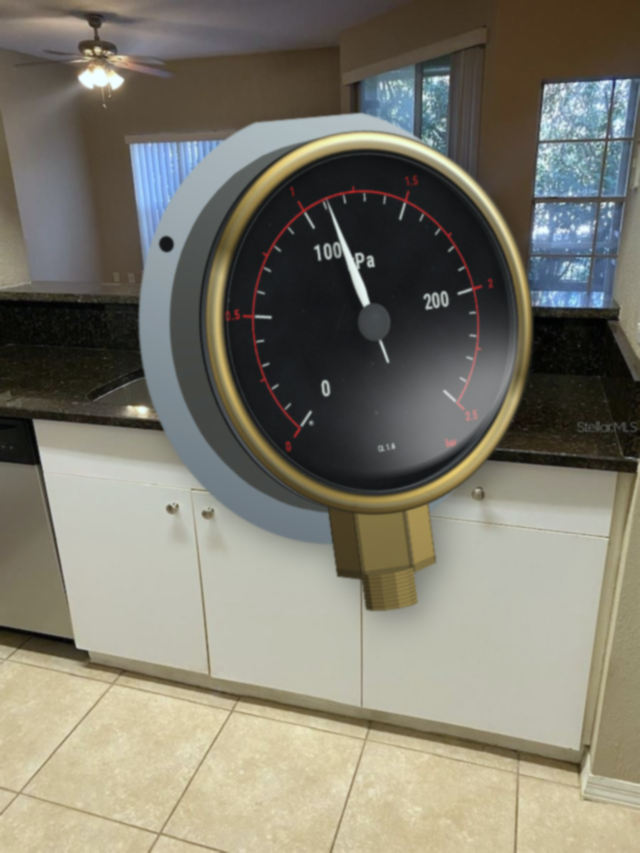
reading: 110kPa
